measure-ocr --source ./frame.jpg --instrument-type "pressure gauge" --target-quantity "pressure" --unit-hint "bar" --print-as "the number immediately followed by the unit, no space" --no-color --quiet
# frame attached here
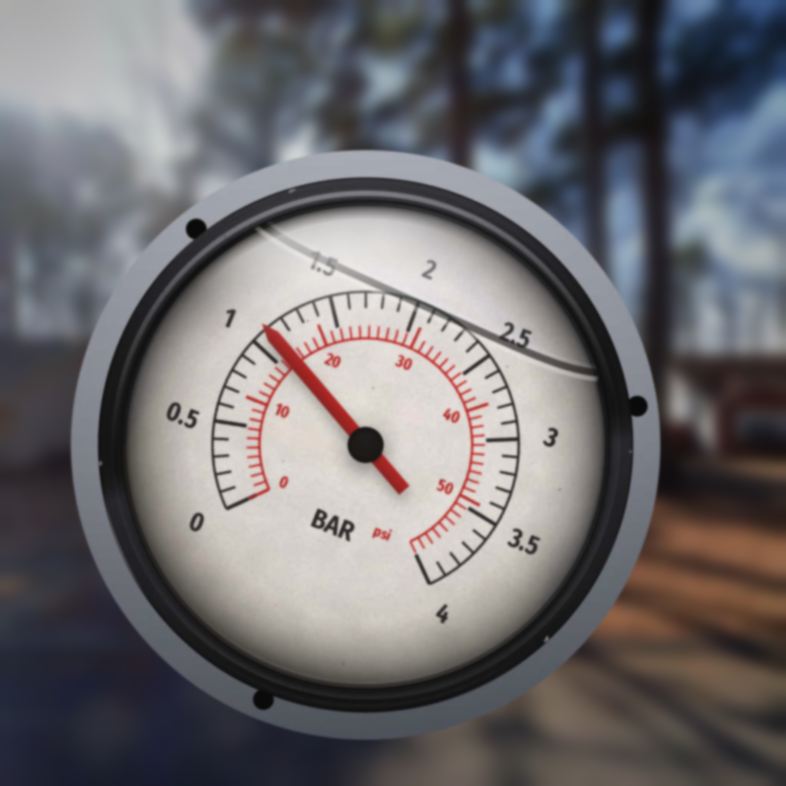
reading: 1.1bar
